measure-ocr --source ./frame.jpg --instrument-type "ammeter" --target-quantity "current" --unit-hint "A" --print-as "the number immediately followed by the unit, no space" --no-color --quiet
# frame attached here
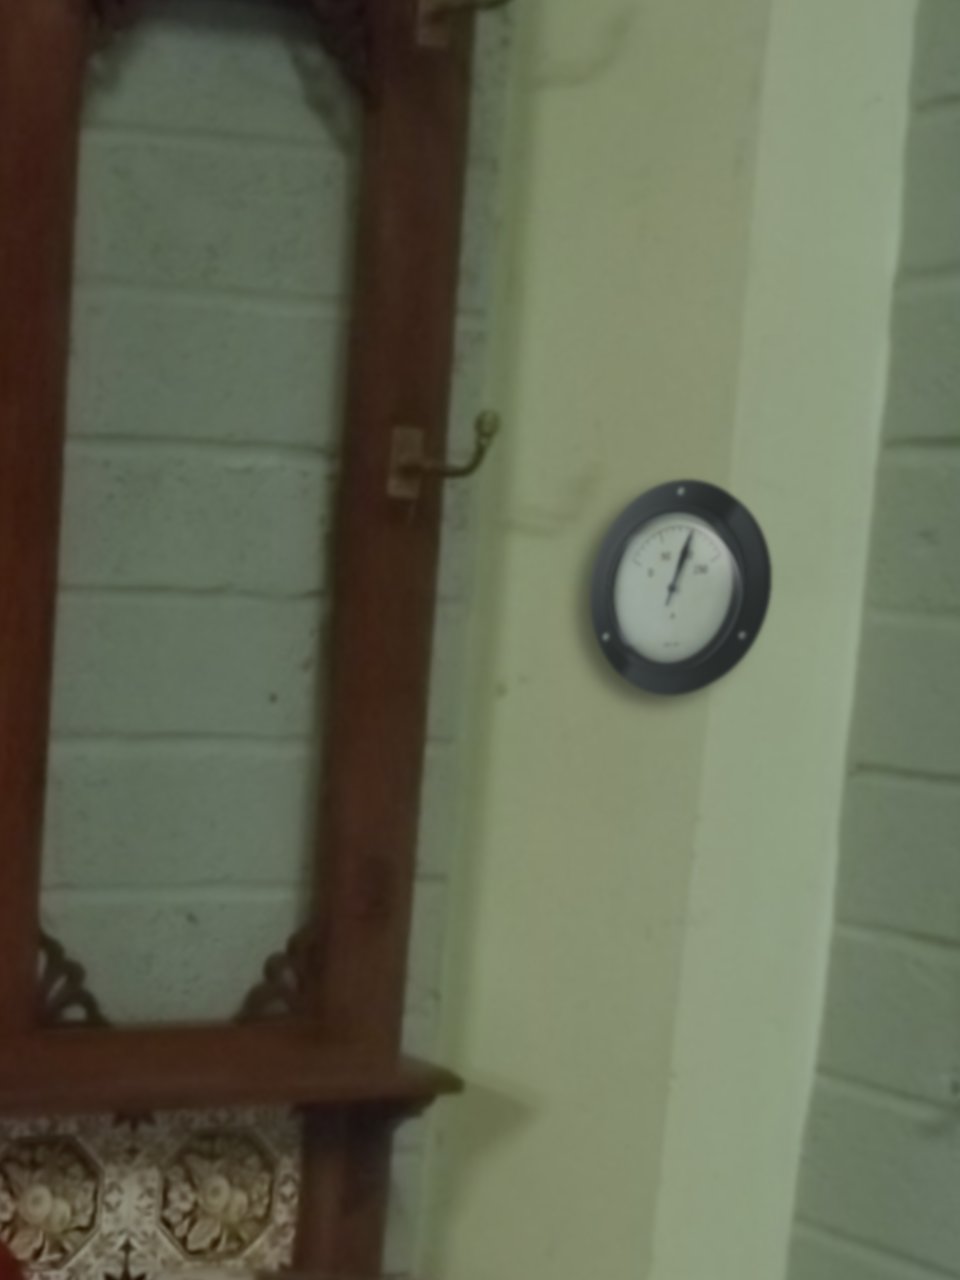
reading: 100A
